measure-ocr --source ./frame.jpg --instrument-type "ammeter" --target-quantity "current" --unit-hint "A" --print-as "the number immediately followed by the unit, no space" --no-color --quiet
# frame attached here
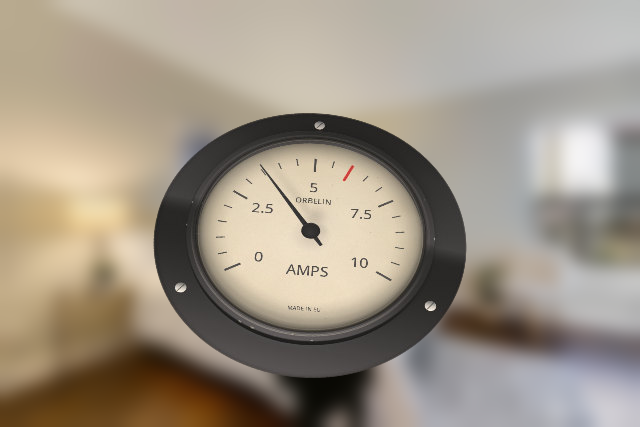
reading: 3.5A
